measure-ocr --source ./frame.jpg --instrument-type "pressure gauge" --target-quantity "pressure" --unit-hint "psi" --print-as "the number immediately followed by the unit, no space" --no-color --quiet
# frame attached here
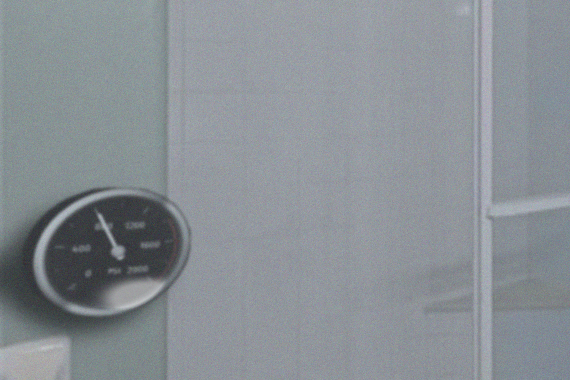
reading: 800psi
